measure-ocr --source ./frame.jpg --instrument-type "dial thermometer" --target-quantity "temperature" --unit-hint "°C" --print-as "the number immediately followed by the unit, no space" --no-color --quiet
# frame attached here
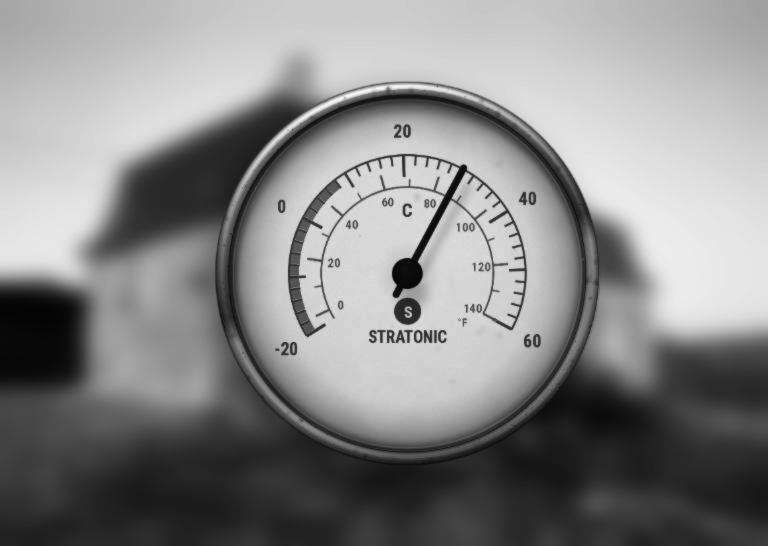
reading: 30°C
